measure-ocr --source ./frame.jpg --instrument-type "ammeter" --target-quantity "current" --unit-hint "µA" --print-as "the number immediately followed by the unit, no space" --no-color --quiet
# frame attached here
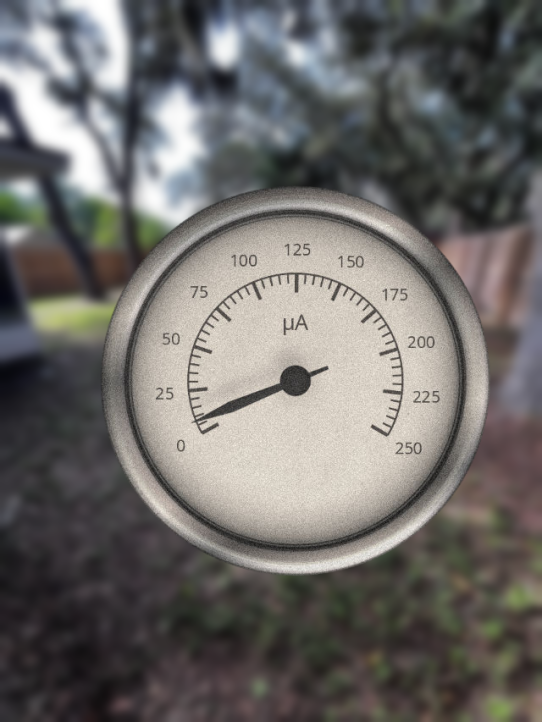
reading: 7.5µA
